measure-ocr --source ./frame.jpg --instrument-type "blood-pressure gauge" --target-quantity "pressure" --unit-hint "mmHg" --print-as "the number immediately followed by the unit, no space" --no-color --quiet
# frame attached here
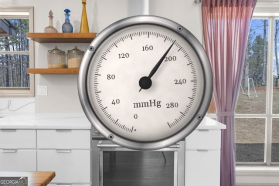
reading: 190mmHg
